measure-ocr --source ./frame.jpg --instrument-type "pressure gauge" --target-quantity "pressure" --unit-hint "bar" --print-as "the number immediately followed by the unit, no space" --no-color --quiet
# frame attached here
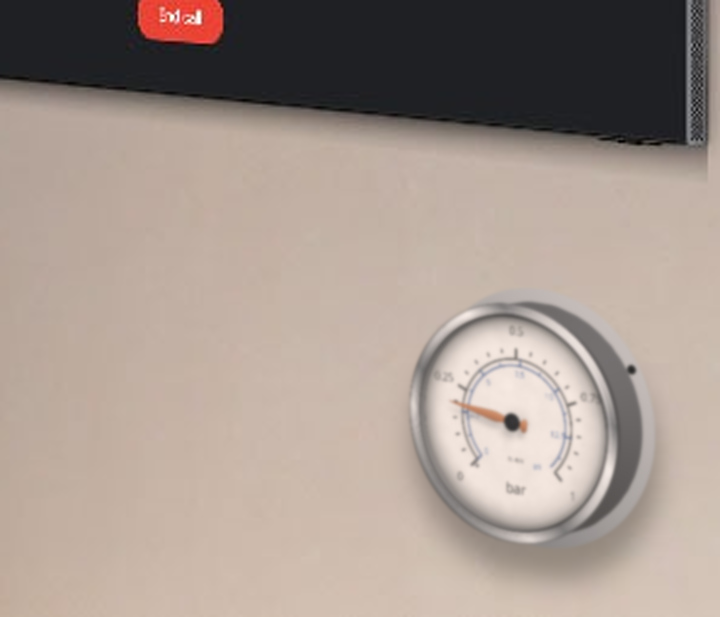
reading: 0.2bar
